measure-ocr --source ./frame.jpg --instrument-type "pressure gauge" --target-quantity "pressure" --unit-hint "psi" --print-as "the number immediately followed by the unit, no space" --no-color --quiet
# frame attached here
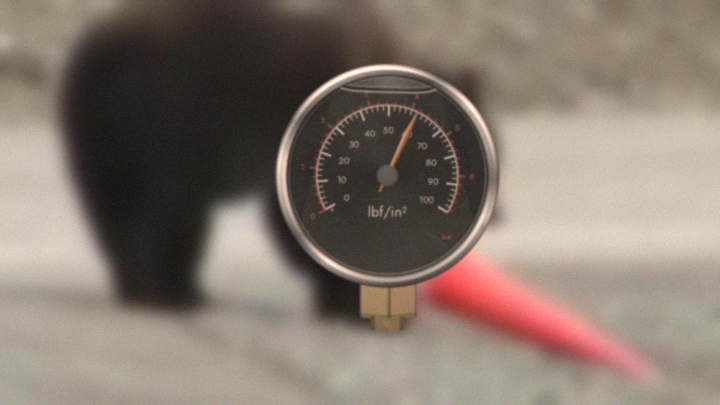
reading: 60psi
